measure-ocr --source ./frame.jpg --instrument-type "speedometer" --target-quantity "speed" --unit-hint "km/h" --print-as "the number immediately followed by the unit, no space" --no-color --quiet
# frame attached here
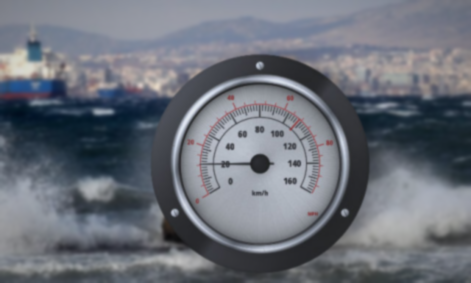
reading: 20km/h
